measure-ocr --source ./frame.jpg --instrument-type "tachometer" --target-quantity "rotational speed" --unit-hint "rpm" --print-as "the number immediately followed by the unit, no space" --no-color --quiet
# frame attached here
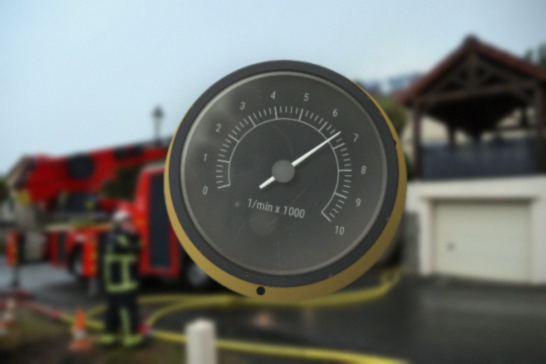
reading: 6600rpm
